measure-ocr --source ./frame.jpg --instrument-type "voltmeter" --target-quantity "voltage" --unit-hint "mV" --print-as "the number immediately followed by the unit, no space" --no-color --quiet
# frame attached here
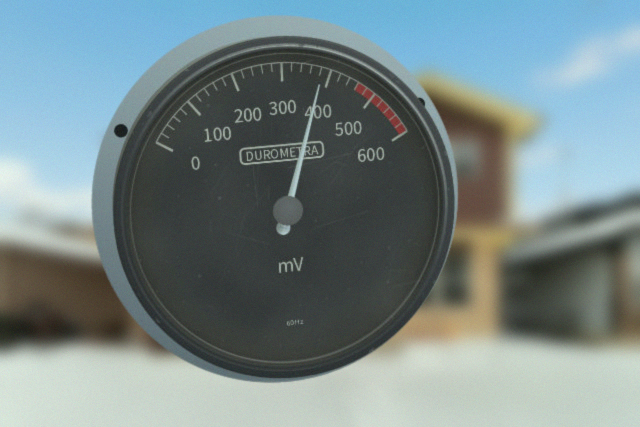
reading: 380mV
